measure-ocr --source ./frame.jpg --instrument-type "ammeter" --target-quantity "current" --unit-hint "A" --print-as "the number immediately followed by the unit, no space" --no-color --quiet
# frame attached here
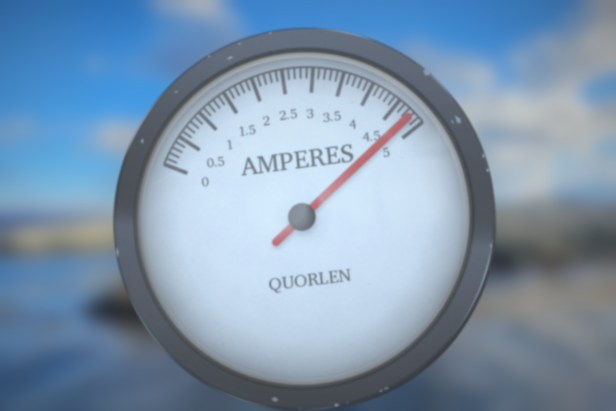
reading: 4.8A
